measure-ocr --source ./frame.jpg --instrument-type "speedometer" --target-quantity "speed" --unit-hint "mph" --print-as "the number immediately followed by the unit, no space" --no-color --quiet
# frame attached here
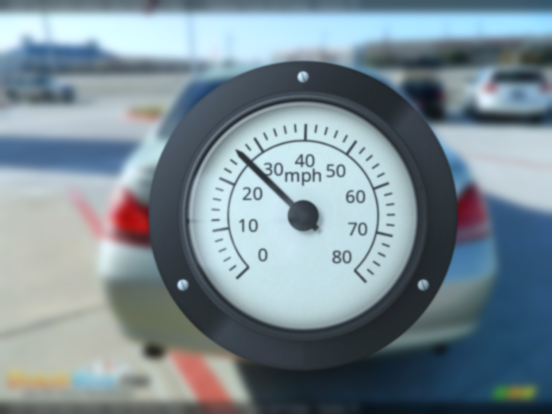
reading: 26mph
